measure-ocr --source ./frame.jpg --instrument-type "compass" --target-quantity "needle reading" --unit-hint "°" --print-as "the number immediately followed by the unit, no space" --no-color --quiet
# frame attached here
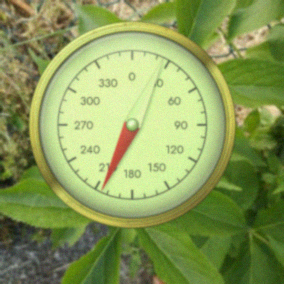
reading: 205°
